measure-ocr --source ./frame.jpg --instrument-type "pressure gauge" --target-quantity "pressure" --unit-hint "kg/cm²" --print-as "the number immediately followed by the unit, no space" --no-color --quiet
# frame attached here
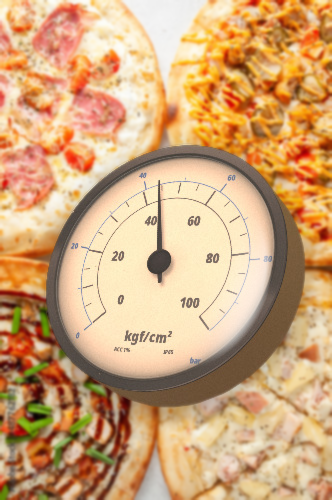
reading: 45kg/cm²
